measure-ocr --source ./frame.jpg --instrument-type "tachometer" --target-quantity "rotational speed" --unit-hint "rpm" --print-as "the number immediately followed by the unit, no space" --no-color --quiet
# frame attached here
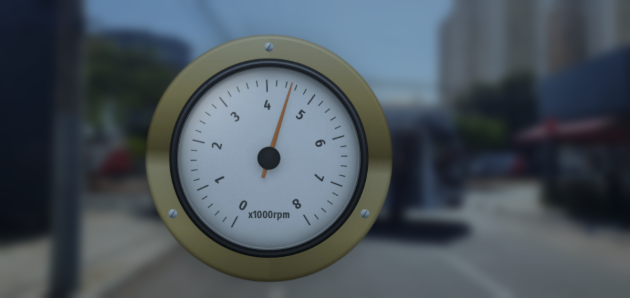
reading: 4500rpm
